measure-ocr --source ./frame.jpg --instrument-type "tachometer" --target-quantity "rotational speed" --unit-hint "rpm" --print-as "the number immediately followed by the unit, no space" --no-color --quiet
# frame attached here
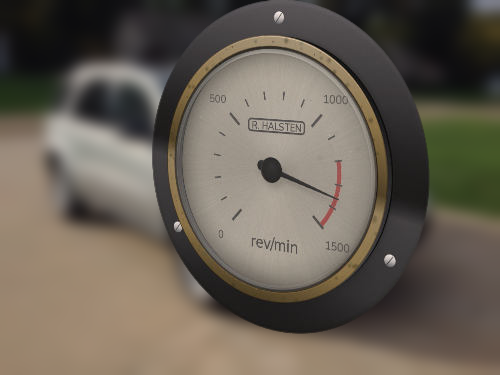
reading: 1350rpm
